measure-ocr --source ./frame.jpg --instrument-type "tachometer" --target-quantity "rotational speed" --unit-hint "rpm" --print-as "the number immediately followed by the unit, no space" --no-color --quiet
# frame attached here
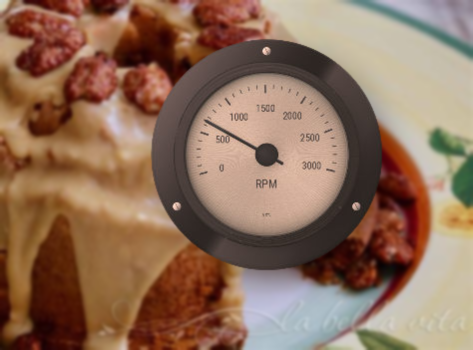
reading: 650rpm
